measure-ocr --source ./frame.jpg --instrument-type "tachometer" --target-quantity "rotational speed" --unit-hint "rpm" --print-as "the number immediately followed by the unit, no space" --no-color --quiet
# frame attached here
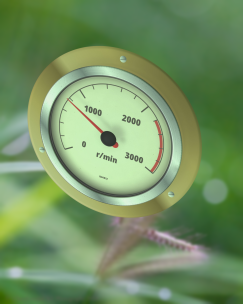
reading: 800rpm
